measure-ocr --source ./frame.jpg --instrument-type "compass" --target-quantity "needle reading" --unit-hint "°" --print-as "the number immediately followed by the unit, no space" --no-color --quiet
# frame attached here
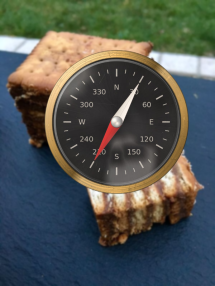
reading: 210°
